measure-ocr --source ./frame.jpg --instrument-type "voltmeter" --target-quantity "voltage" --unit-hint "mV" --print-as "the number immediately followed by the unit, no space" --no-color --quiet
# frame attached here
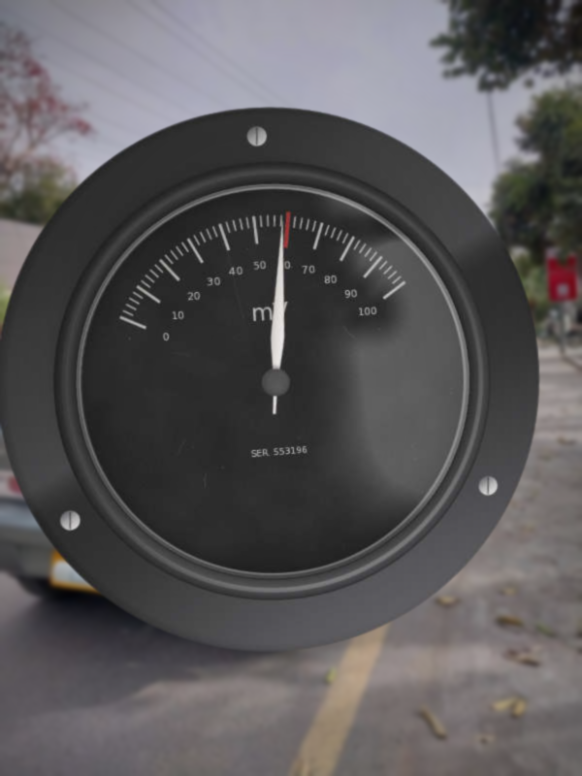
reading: 58mV
